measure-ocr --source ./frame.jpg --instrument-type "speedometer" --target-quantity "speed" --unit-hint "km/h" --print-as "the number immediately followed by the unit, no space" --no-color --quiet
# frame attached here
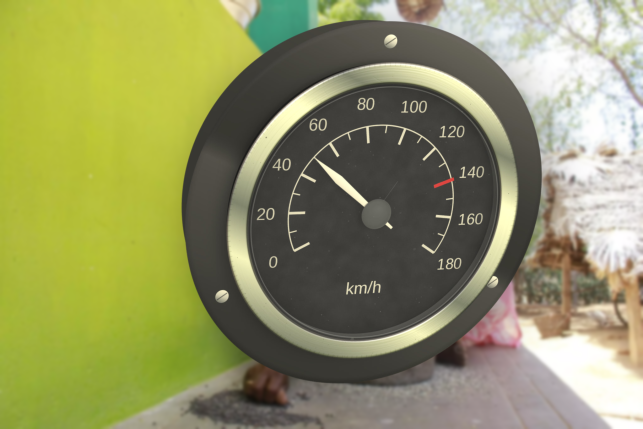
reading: 50km/h
